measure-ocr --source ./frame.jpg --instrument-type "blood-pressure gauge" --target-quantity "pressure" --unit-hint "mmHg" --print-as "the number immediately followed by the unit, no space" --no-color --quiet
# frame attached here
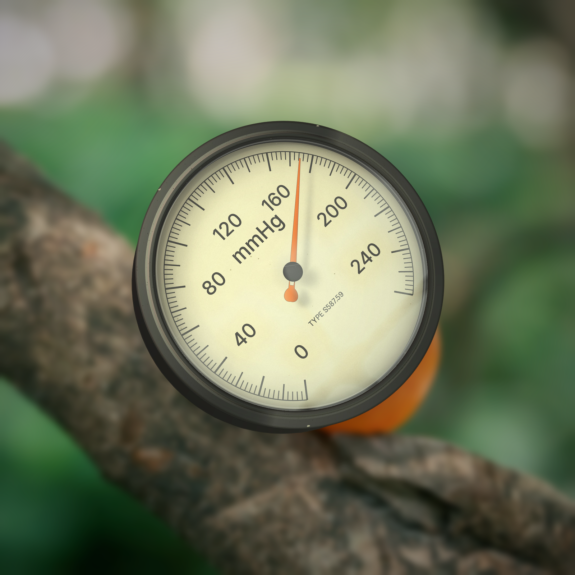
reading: 174mmHg
